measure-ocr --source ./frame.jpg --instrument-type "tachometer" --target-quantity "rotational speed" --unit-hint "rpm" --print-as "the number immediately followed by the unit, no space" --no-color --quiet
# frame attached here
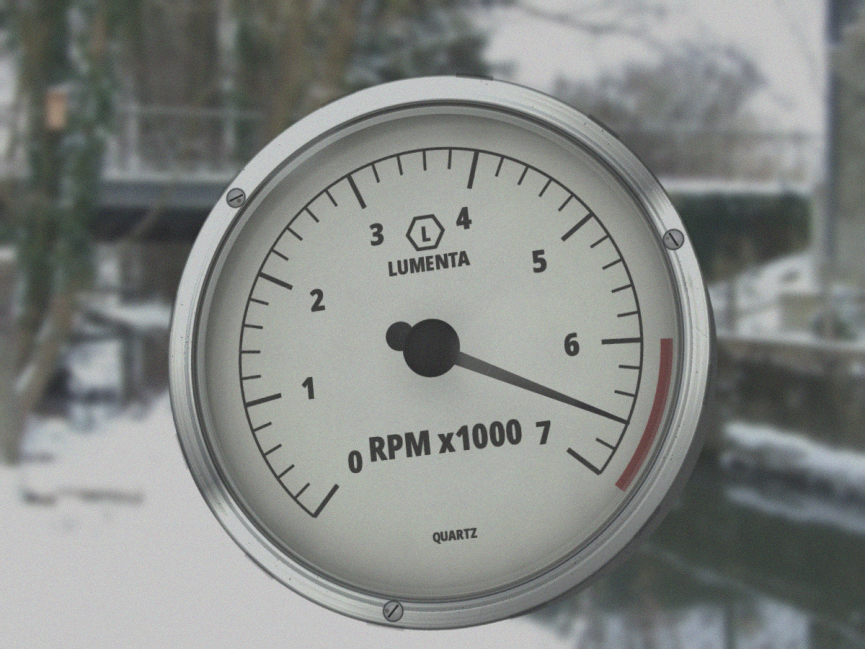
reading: 6600rpm
